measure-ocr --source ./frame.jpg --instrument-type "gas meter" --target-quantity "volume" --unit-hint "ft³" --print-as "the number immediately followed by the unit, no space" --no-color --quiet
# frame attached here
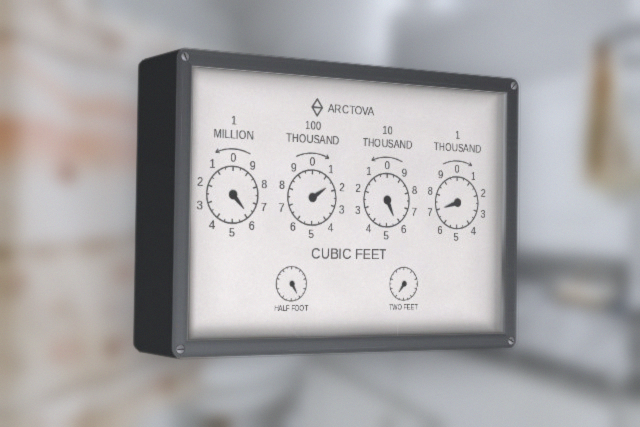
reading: 615700ft³
